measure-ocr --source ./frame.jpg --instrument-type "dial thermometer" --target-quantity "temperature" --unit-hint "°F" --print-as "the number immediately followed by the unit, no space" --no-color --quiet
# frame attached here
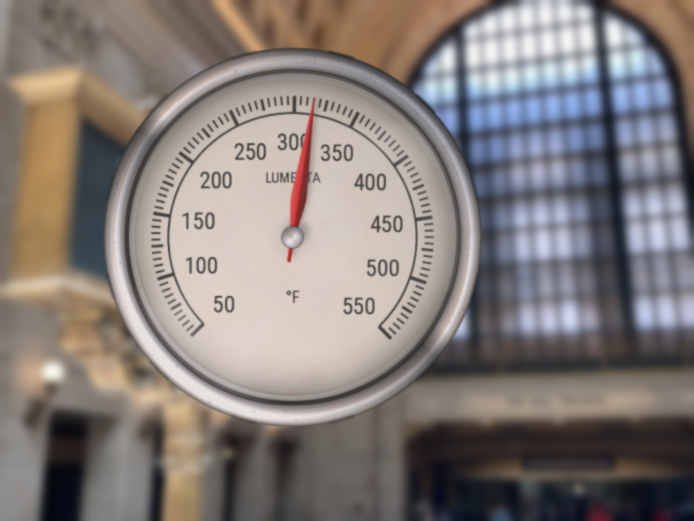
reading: 315°F
